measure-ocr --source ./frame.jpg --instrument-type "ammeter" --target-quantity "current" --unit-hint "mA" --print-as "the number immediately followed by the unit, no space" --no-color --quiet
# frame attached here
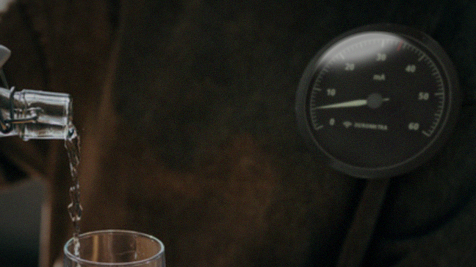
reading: 5mA
